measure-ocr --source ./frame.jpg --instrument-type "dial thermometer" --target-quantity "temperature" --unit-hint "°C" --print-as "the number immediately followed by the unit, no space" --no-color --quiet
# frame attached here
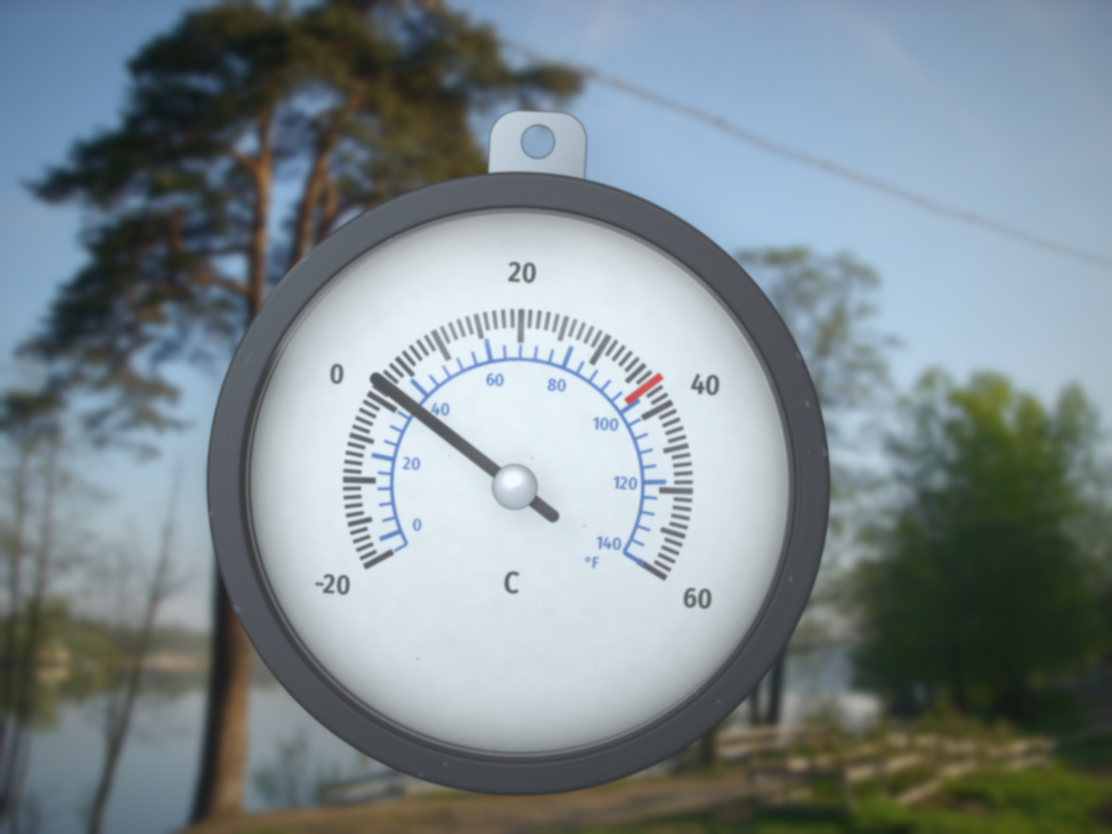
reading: 2°C
